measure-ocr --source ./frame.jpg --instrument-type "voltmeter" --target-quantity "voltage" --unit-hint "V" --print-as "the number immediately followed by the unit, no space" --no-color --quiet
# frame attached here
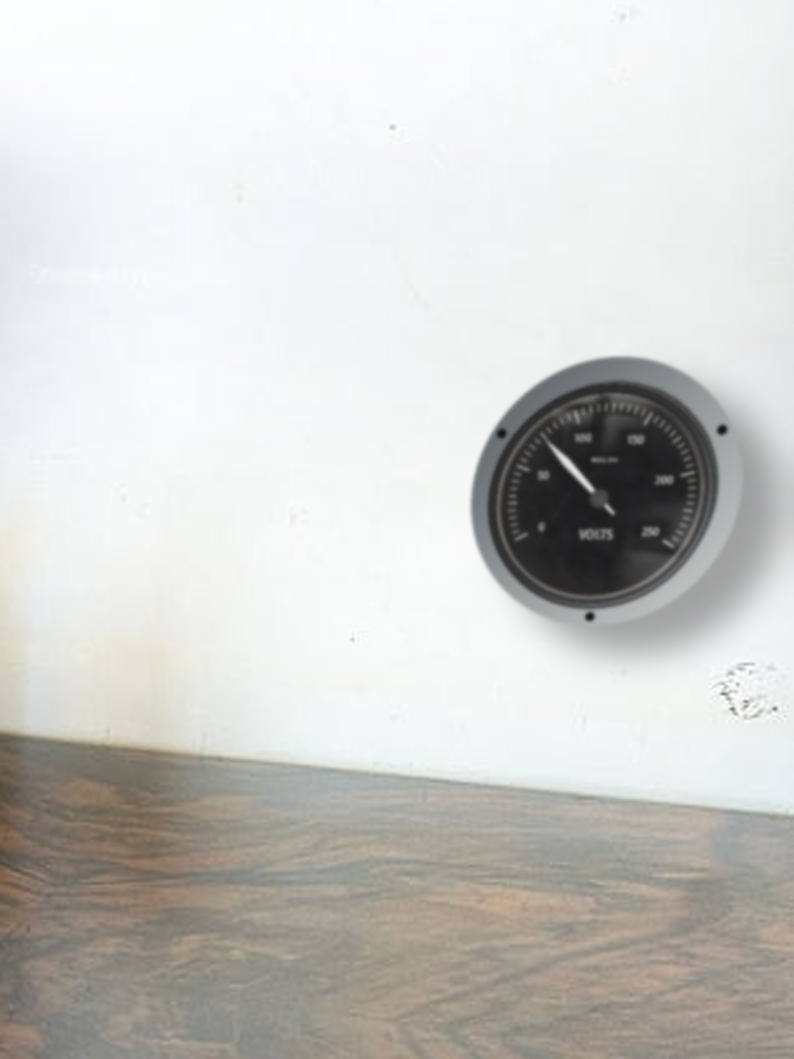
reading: 75V
